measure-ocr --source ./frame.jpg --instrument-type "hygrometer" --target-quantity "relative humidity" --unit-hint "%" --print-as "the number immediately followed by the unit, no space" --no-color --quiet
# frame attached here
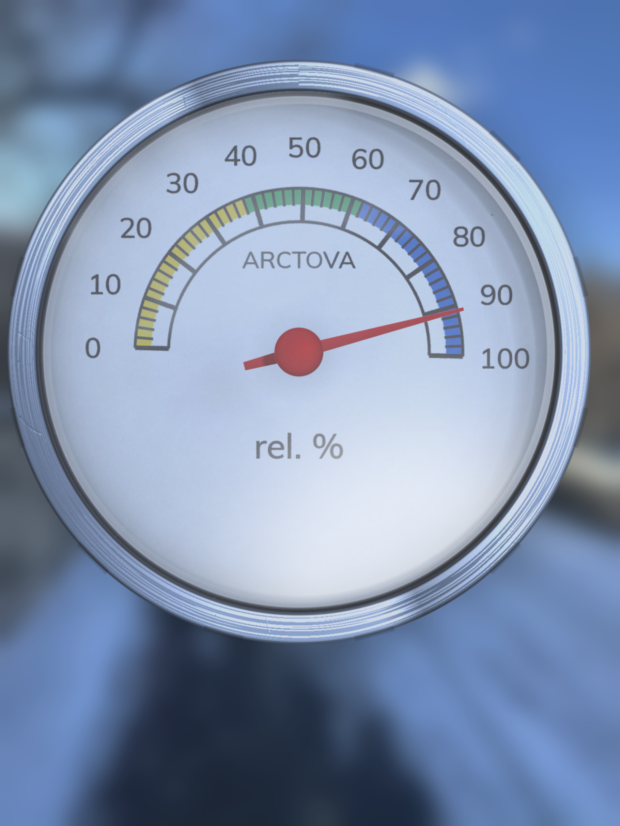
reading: 91%
